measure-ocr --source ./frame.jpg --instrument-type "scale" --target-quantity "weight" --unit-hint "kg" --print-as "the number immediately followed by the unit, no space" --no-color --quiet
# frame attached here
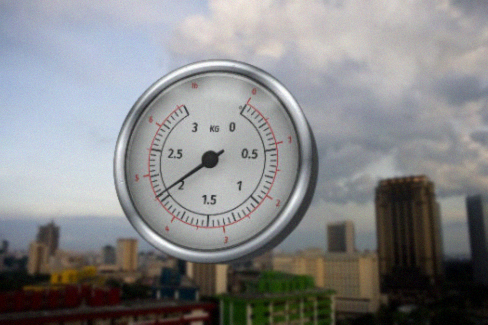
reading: 2.05kg
